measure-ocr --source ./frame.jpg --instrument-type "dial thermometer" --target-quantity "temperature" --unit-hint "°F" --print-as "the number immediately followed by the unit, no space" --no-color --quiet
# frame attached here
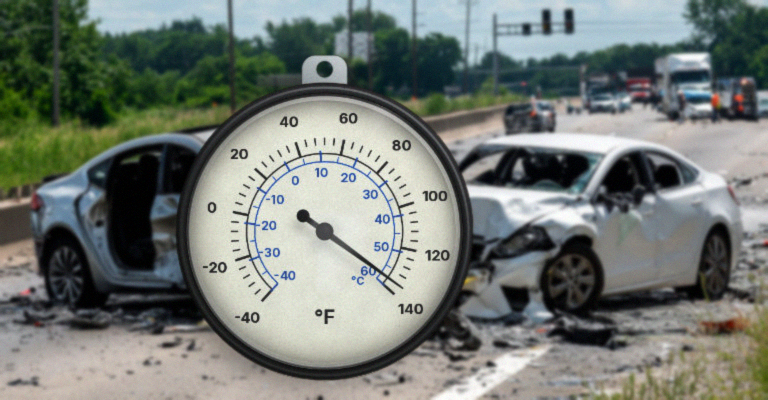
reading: 136°F
